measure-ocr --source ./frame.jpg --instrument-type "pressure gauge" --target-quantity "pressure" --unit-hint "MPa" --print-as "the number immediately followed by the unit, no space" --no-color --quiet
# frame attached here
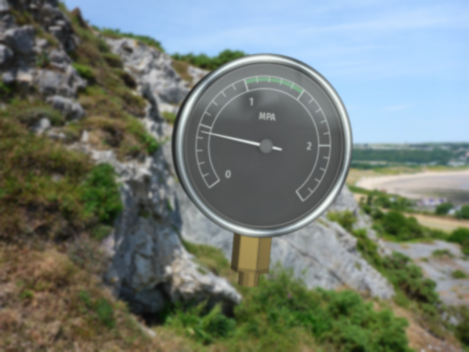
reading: 0.45MPa
